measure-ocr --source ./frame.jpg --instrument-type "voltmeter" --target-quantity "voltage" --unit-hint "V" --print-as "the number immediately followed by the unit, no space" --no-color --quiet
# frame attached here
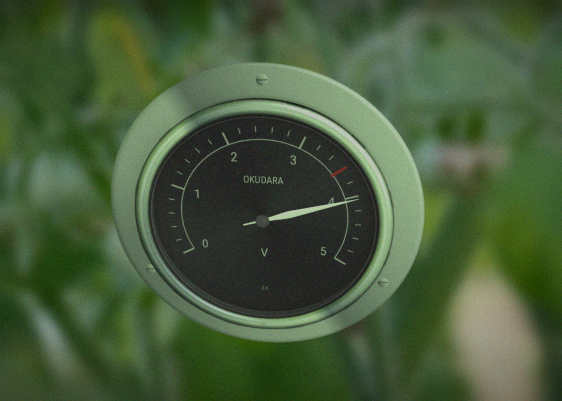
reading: 4V
